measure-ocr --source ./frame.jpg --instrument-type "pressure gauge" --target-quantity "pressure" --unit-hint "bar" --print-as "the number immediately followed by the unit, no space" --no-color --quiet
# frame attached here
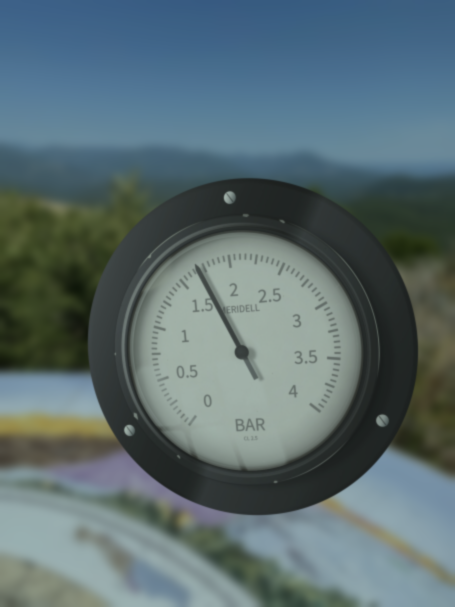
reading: 1.7bar
